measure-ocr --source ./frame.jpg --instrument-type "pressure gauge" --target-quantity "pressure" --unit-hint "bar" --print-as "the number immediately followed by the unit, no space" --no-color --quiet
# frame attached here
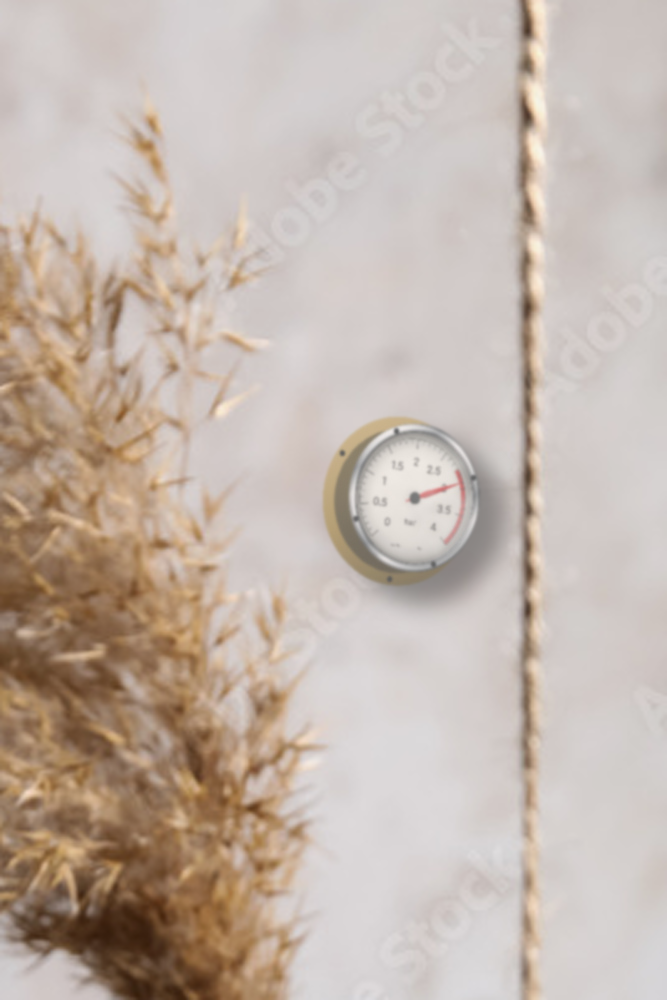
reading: 3bar
